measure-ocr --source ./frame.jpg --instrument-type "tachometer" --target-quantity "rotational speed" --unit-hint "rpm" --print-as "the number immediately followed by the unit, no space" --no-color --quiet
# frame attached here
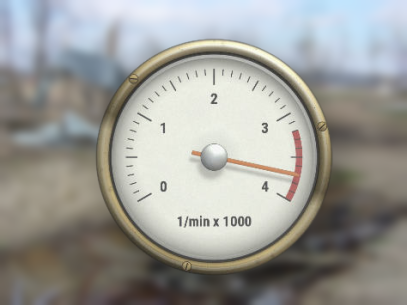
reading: 3700rpm
